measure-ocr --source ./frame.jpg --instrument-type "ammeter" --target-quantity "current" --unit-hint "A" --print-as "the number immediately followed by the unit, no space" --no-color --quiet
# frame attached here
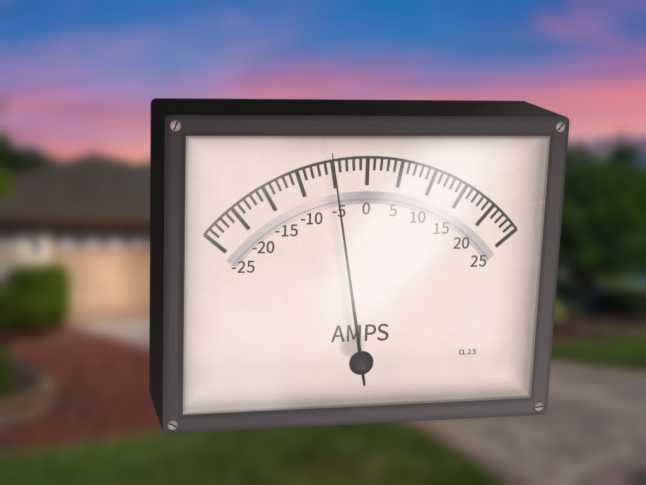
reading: -5A
